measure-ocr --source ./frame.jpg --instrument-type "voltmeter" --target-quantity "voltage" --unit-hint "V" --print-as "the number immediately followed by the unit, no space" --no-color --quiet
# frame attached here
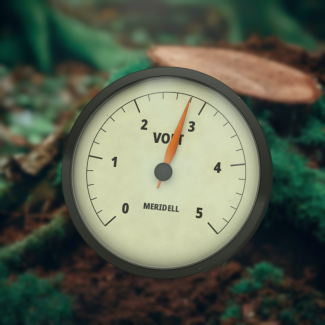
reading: 2.8V
